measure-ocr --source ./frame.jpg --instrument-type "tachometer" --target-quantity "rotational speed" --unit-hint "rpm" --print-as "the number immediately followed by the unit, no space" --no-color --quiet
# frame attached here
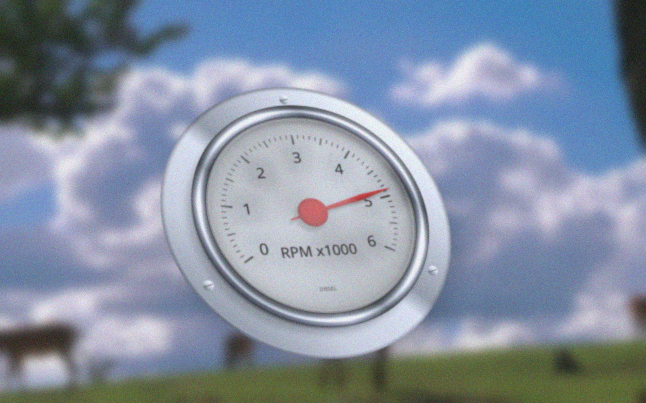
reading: 4900rpm
